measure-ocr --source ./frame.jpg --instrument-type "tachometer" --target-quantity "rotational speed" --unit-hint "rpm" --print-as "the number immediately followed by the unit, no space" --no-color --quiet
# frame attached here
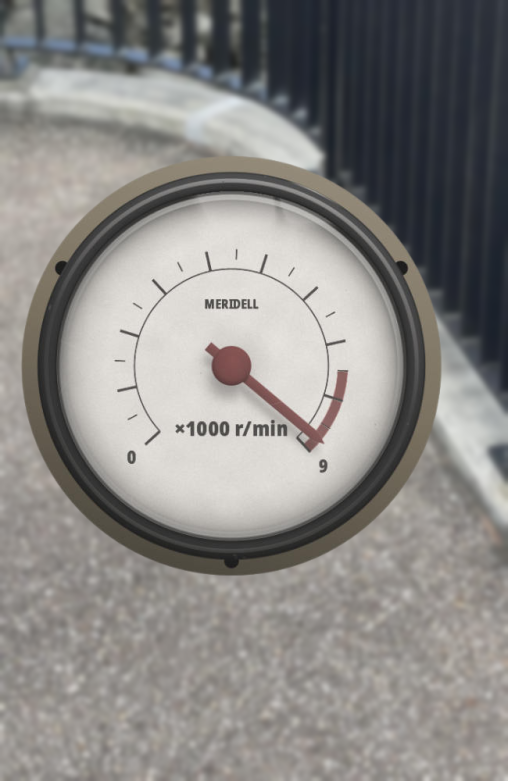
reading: 8750rpm
